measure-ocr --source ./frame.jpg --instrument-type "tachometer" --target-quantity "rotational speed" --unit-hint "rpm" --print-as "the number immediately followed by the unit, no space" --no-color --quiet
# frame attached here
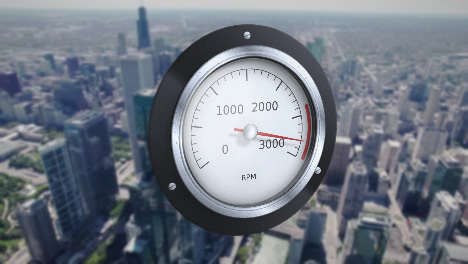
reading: 2800rpm
